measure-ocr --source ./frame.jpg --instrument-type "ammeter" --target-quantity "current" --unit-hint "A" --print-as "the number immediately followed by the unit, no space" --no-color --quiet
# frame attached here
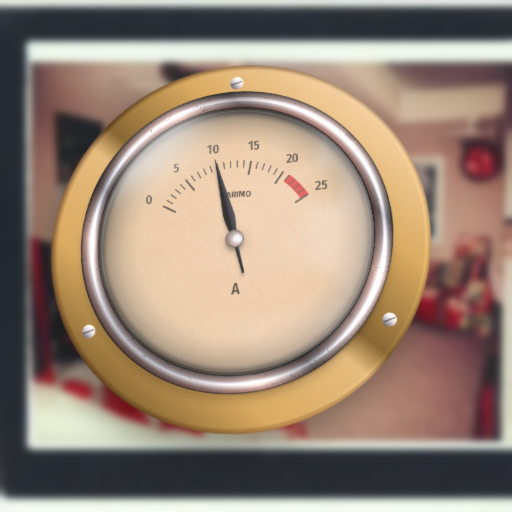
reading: 10A
